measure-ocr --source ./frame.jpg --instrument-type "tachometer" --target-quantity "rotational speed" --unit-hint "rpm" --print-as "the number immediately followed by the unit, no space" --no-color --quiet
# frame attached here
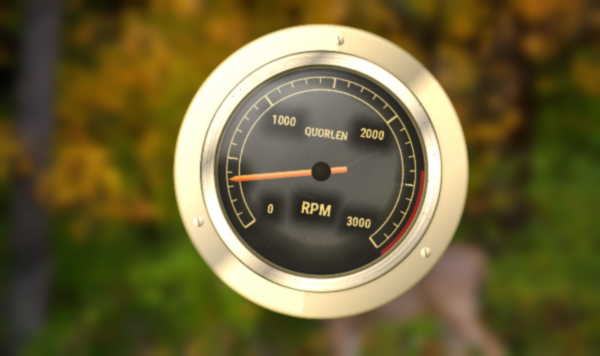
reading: 350rpm
